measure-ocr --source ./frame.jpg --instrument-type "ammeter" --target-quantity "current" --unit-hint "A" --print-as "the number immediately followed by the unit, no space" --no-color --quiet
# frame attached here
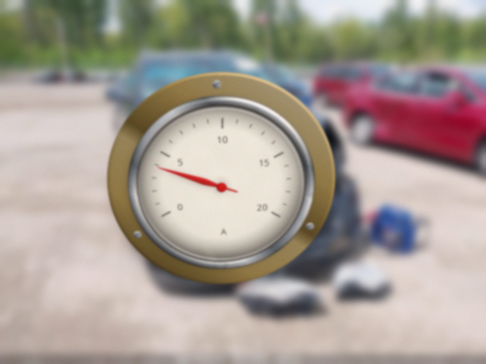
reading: 4A
